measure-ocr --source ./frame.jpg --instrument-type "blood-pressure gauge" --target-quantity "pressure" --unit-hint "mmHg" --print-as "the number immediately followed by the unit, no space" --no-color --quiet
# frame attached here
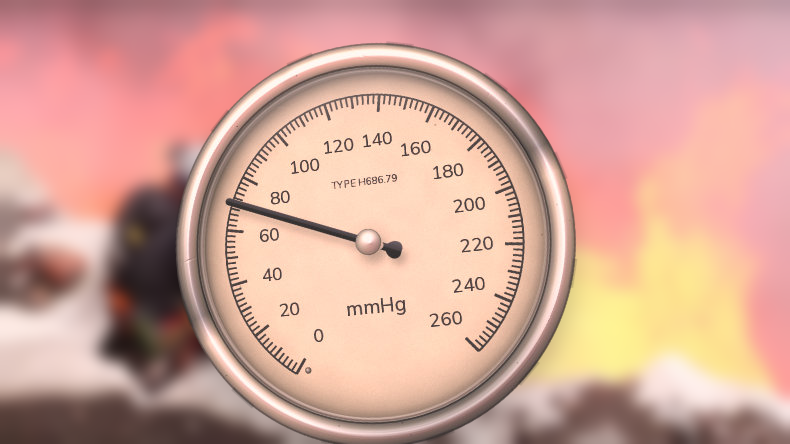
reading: 70mmHg
